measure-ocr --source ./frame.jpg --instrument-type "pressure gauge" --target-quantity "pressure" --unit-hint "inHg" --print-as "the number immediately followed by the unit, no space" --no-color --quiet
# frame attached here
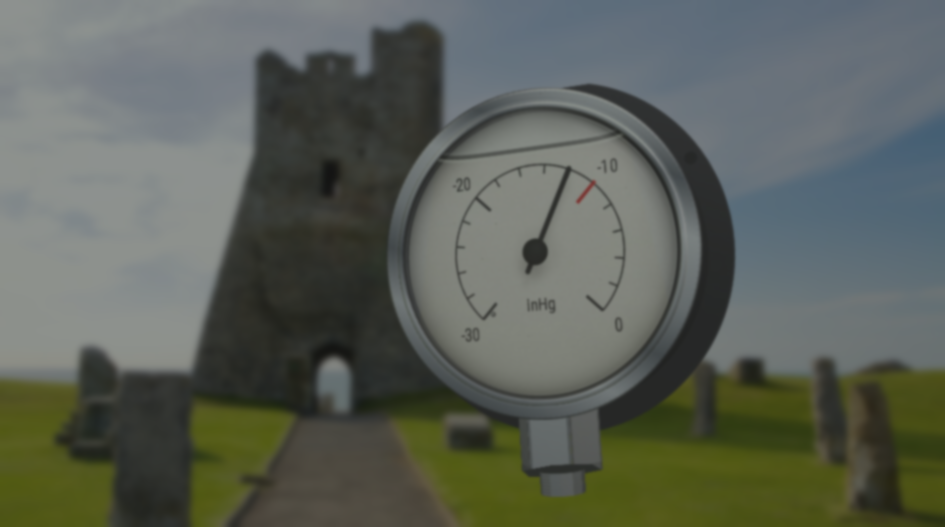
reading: -12inHg
